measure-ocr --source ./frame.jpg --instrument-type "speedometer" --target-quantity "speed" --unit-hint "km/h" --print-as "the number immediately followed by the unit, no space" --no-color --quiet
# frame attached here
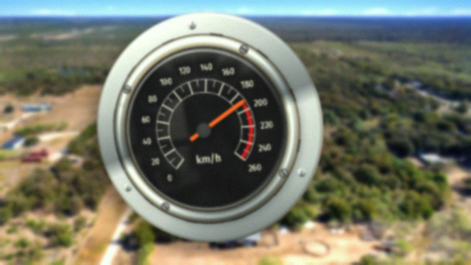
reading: 190km/h
